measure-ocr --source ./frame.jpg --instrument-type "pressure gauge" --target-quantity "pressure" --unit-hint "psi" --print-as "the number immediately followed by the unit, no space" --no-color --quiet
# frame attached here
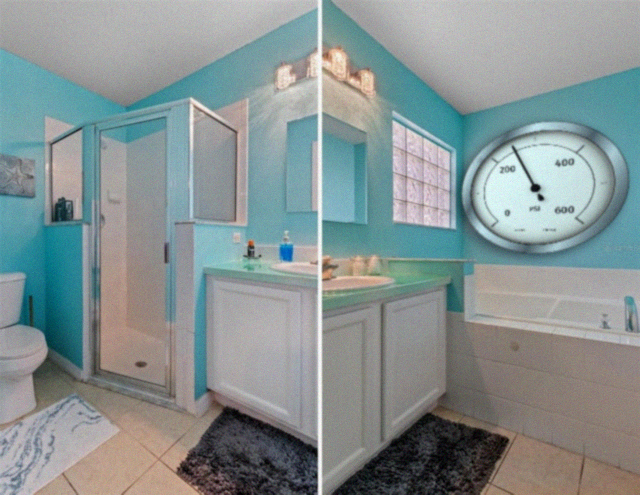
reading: 250psi
